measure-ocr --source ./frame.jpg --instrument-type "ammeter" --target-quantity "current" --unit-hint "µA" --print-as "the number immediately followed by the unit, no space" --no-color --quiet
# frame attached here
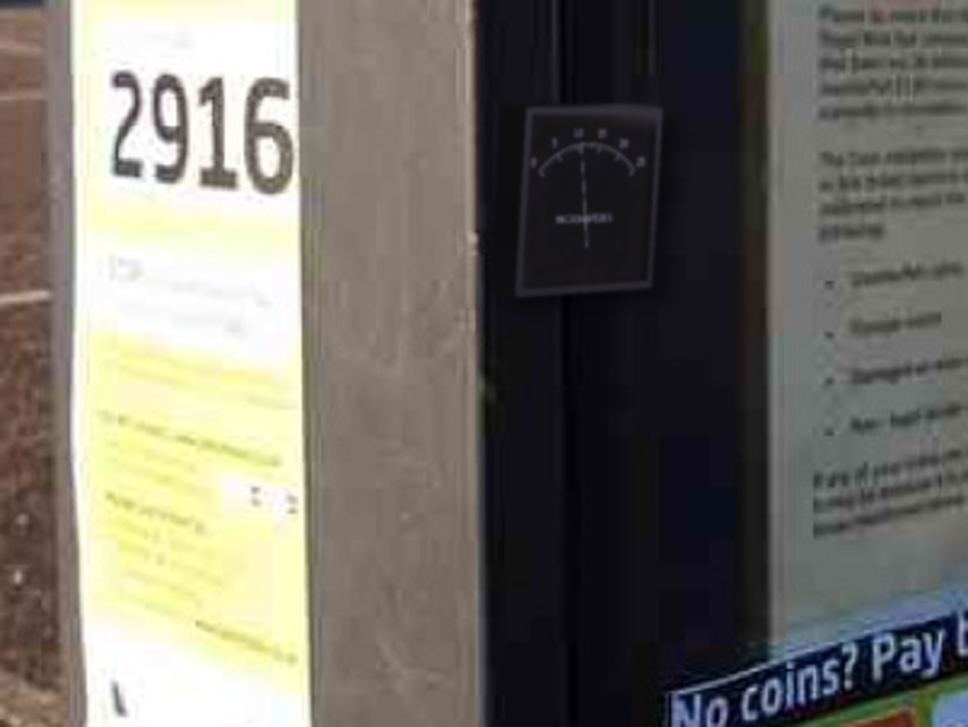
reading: 10µA
